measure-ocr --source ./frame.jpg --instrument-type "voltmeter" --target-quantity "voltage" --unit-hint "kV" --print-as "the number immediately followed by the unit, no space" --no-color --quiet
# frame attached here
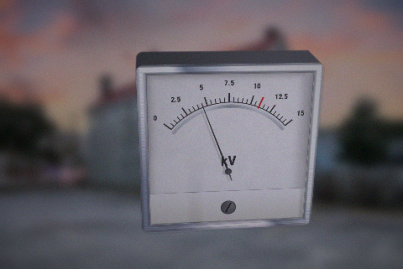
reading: 4.5kV
